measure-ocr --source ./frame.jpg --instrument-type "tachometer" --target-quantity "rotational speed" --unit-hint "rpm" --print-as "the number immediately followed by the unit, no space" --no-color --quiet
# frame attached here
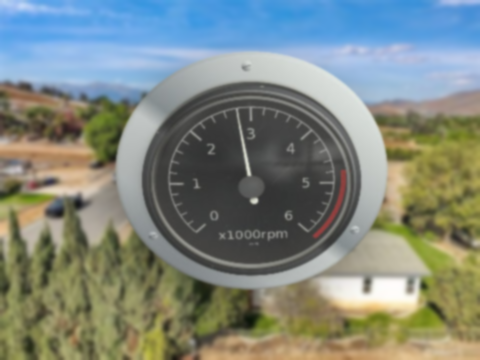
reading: 2800rpm
